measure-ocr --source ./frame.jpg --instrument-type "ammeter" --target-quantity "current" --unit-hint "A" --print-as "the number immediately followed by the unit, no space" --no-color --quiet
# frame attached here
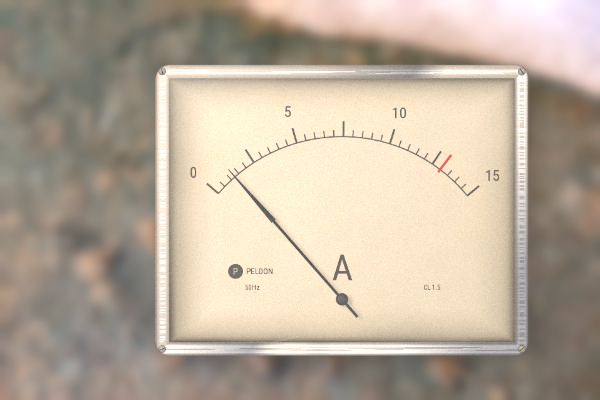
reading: 1.25A
